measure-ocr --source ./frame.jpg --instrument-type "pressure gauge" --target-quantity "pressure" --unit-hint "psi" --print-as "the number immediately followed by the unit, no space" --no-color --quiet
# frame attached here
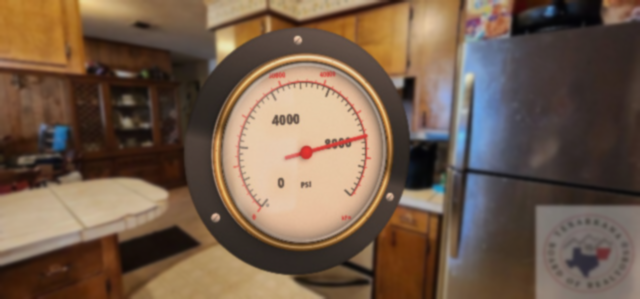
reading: 8000psi
